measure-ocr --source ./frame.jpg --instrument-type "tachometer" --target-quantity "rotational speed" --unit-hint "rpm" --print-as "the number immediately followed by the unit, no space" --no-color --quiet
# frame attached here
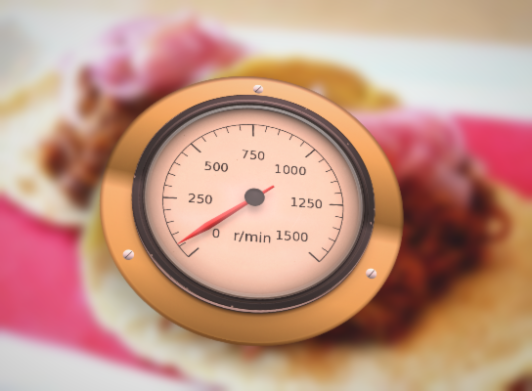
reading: 50rpm
